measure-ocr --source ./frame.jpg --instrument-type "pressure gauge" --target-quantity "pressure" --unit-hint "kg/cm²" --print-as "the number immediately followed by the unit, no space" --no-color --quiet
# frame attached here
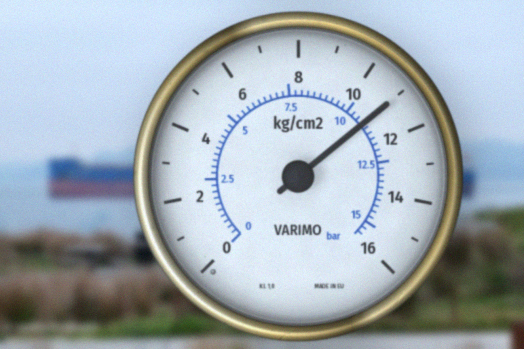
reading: 11kg/cm²
